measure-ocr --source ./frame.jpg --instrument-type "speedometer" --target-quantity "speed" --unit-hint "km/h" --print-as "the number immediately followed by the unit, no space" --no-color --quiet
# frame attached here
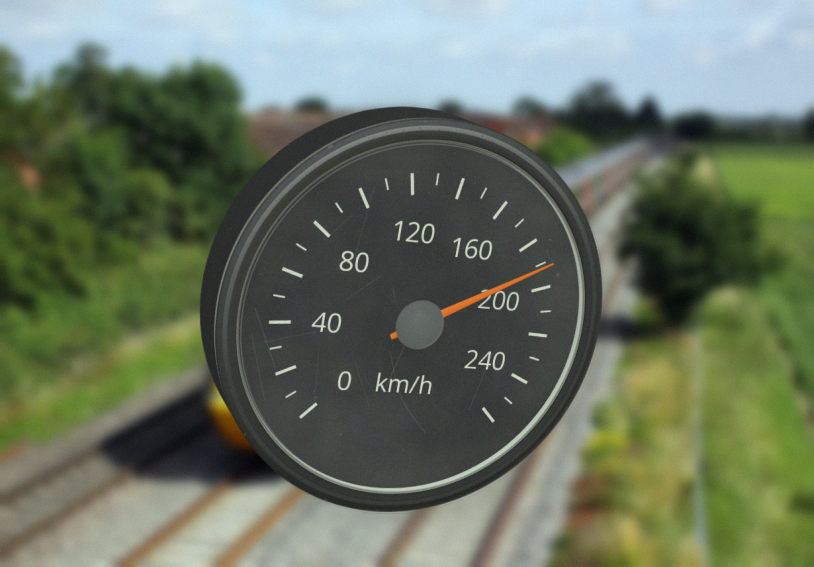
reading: 190km/h
